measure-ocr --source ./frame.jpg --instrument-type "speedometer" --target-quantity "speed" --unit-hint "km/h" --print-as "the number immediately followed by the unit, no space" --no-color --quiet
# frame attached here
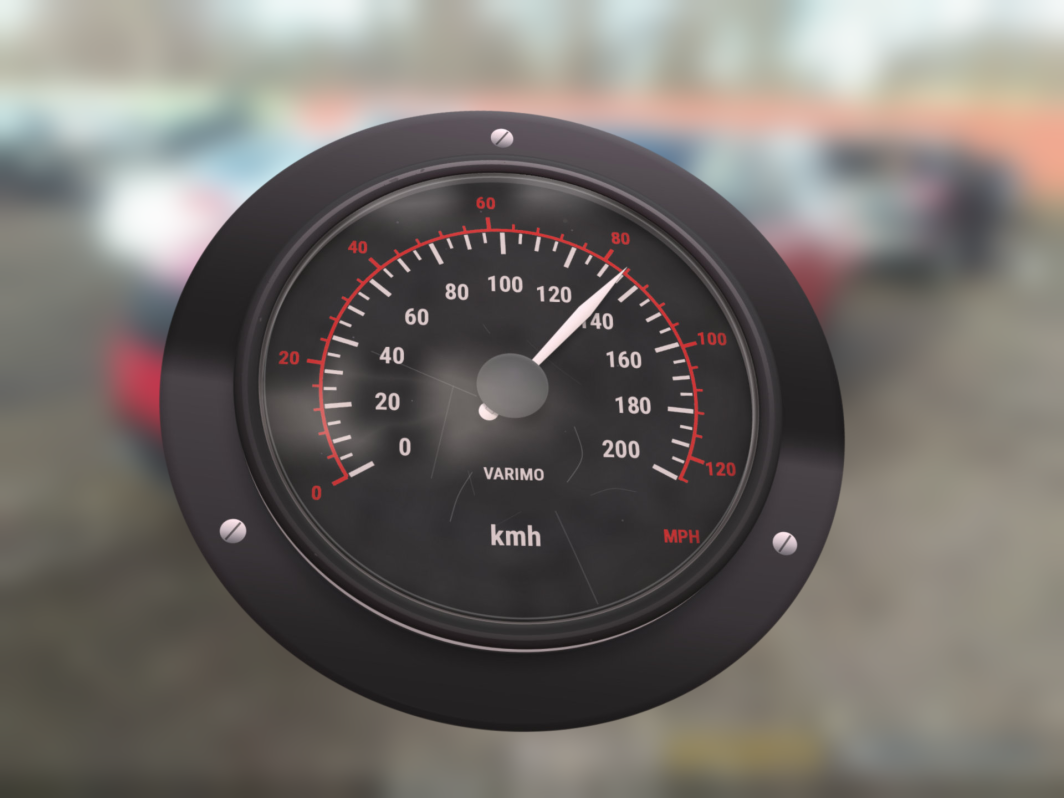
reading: 135km/h
